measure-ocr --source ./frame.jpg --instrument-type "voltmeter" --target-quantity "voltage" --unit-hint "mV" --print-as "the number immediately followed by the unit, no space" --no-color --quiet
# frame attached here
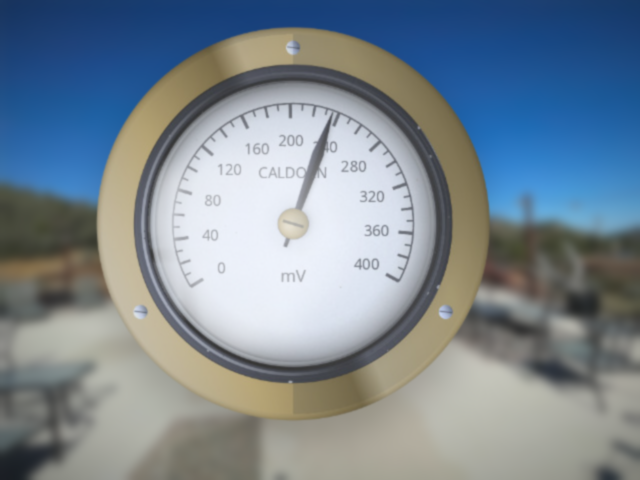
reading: 235mV
